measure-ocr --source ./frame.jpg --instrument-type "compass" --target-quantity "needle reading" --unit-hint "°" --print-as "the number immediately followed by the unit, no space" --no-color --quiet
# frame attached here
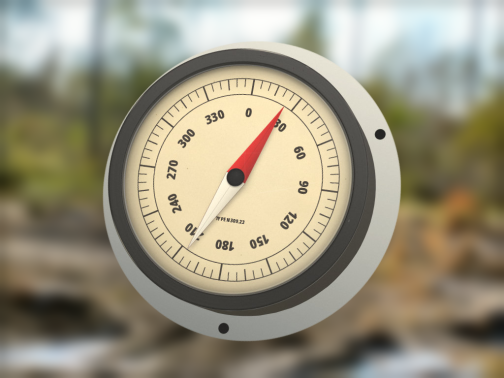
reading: 25°
